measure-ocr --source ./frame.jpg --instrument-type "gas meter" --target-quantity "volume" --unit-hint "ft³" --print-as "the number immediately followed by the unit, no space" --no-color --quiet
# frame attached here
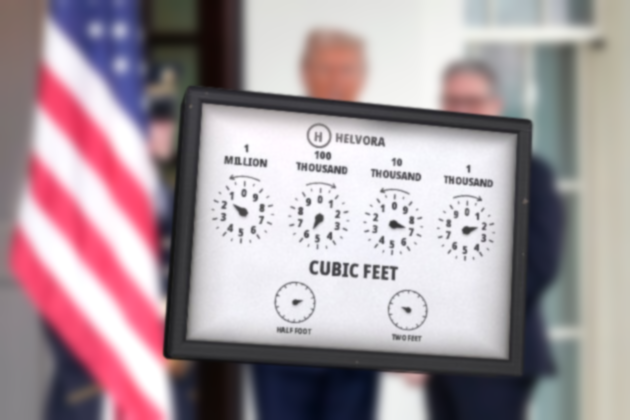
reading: 157200ft³
